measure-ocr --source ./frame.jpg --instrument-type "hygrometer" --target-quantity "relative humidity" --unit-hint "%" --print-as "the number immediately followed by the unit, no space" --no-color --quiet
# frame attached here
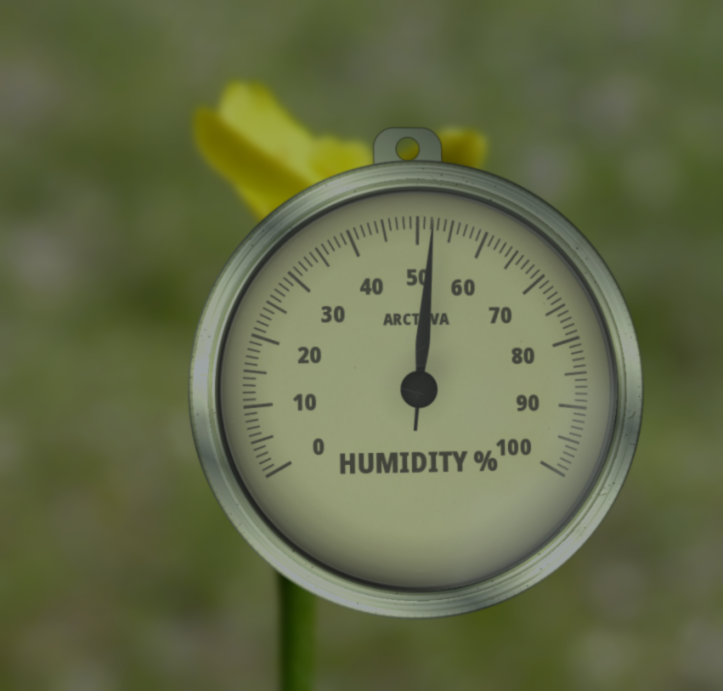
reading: 52%
